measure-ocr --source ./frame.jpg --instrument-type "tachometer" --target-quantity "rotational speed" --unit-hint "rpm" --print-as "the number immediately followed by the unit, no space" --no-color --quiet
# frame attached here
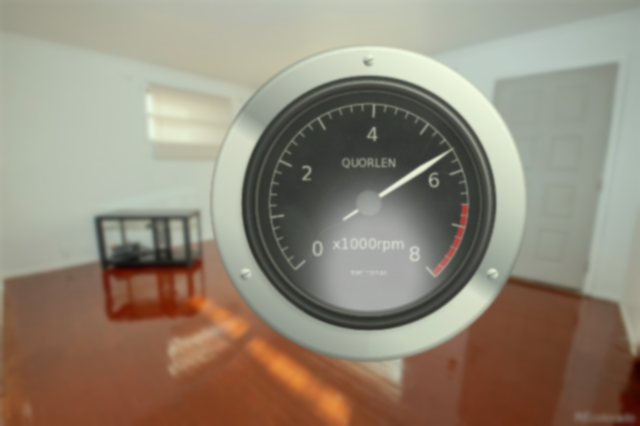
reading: 5600rpm
